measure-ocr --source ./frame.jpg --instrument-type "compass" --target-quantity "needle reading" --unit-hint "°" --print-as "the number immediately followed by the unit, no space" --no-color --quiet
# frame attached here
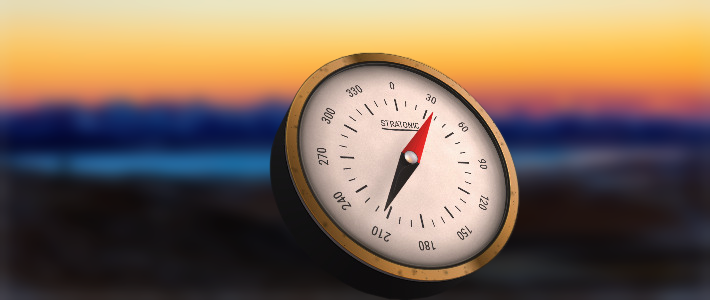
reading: 35°
